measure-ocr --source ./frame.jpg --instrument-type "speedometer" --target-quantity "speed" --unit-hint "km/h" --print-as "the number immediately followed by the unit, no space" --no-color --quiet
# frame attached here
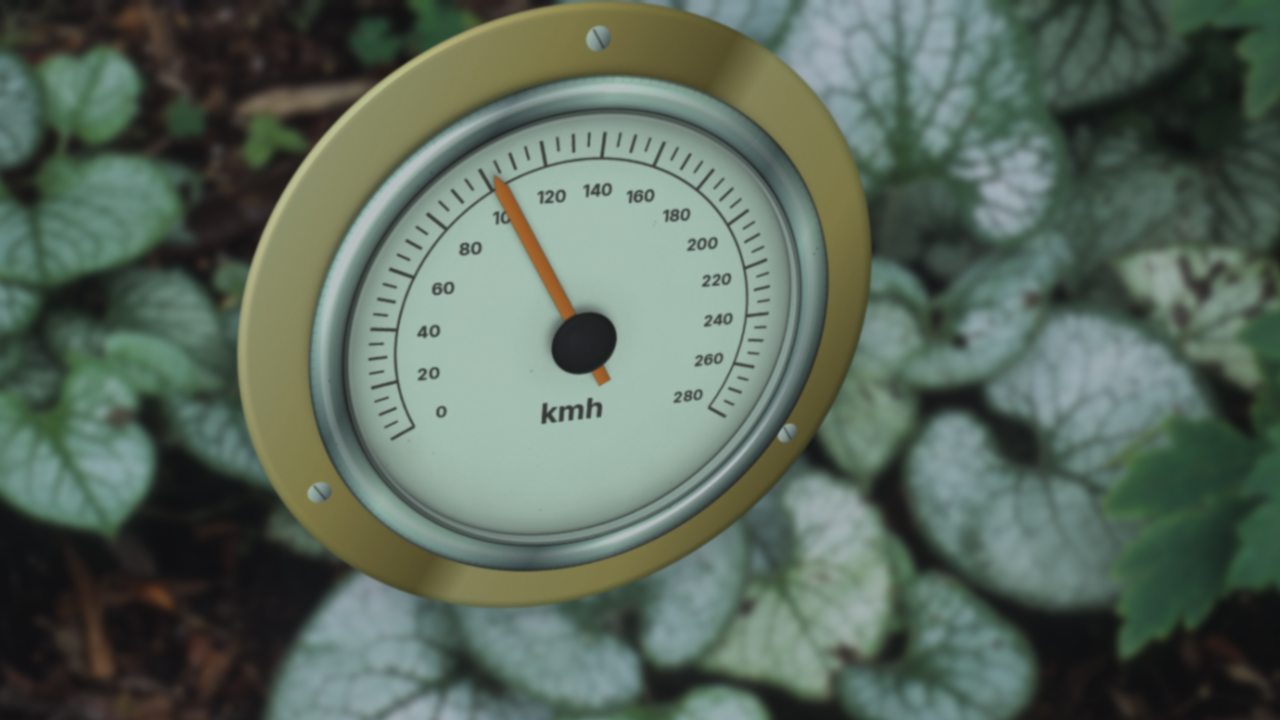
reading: 102.5km/h
